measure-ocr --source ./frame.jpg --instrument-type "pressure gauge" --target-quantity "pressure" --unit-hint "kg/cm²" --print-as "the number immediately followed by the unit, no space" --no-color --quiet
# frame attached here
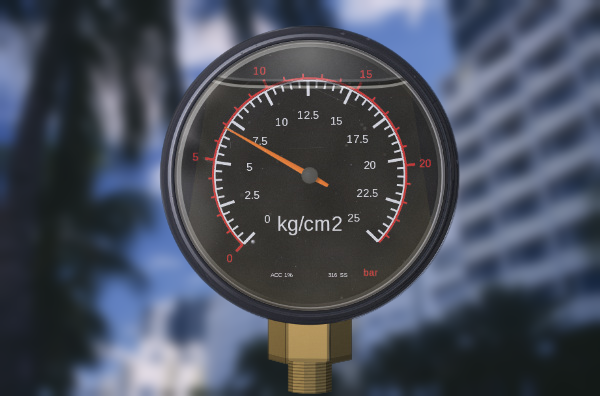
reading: 7kg/cm²
